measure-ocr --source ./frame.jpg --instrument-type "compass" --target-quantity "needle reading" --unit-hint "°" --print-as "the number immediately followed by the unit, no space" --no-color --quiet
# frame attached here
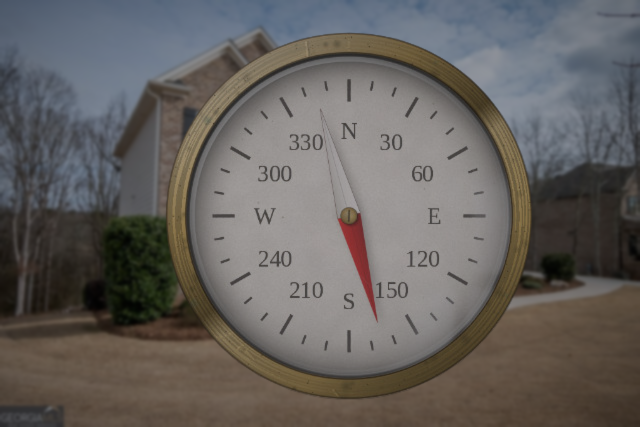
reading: 165°
